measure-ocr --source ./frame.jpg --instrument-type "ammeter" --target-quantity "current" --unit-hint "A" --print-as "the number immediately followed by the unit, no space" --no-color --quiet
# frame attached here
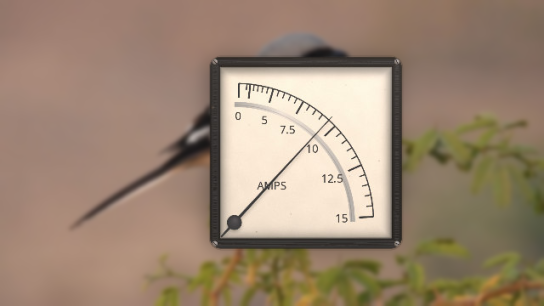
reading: 9.5A
